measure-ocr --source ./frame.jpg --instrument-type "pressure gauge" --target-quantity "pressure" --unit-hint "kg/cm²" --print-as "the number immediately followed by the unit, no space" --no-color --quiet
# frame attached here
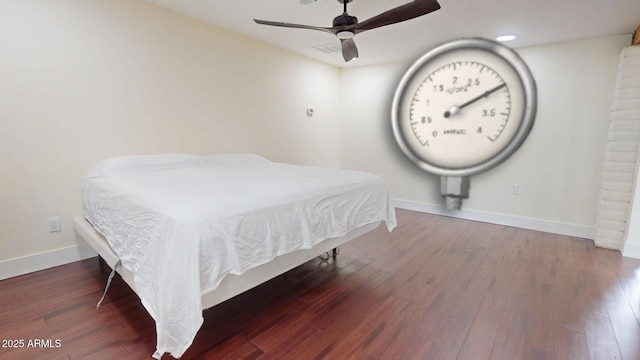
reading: 3kg/cm²
